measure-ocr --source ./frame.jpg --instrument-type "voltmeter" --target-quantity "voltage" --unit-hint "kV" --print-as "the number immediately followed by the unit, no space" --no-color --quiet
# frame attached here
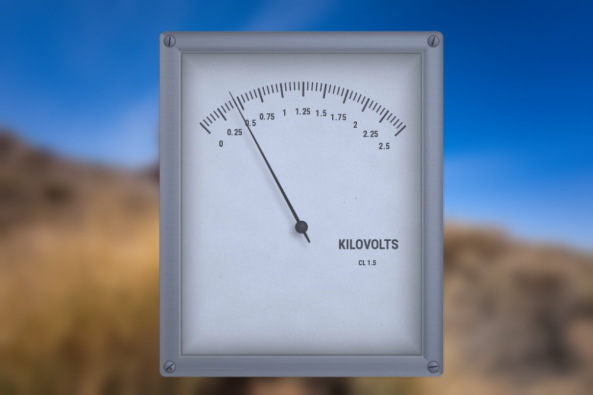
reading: 0.45kV
